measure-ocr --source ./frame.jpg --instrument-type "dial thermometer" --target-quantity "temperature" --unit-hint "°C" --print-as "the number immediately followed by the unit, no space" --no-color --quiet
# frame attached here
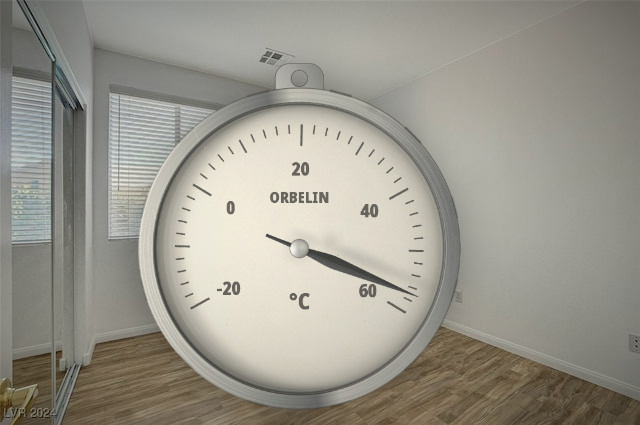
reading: 57°C
